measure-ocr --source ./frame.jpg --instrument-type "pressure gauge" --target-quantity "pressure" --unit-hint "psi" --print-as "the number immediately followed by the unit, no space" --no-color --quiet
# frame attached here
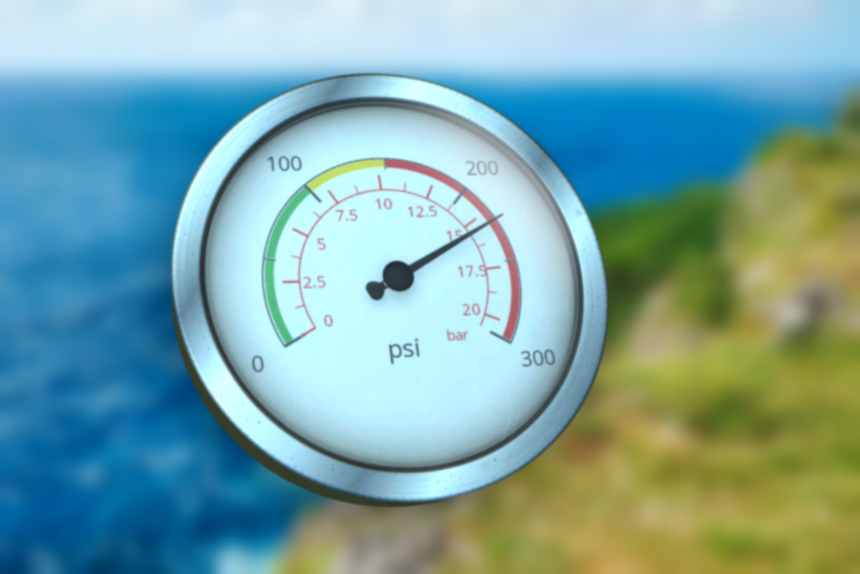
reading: 225psi
